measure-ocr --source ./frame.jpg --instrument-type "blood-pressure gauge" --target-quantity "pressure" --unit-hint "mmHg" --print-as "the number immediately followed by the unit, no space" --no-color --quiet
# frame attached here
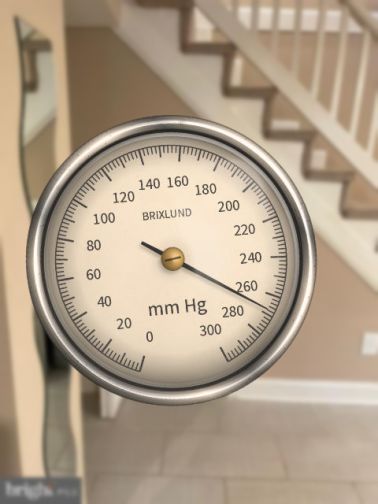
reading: 268mmHg
